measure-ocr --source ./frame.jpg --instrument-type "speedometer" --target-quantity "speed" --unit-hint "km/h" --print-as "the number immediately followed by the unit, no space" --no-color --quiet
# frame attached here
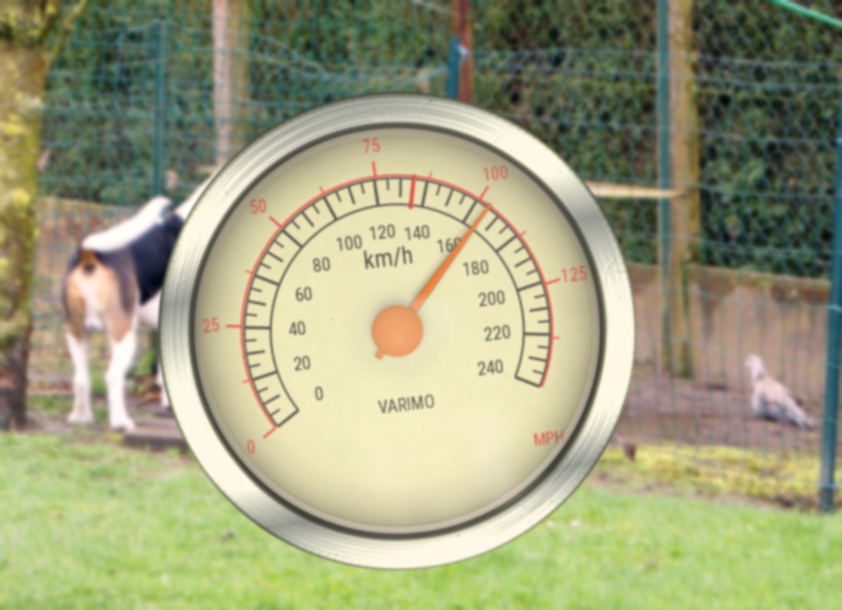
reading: 165km/h
